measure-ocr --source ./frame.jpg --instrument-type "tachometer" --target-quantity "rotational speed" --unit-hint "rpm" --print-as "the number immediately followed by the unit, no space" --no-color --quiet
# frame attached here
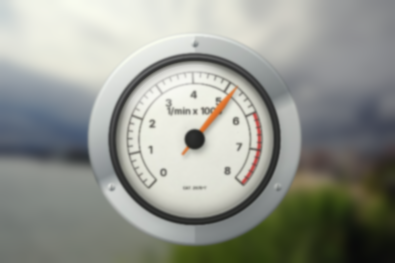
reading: 5200rpm
